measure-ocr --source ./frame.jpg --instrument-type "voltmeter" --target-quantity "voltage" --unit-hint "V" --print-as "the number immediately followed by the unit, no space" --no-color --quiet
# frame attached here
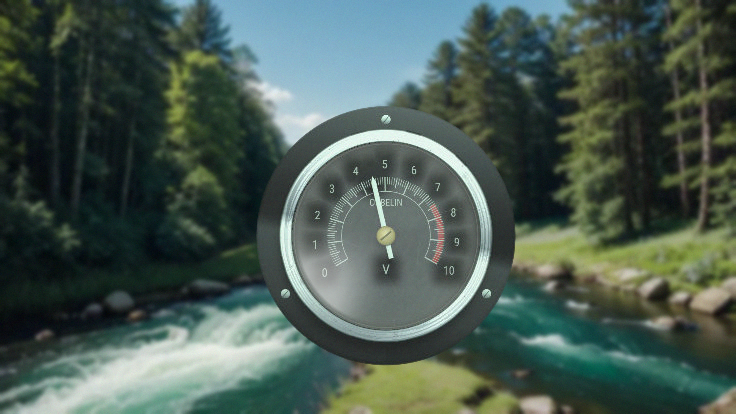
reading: 4.5V
